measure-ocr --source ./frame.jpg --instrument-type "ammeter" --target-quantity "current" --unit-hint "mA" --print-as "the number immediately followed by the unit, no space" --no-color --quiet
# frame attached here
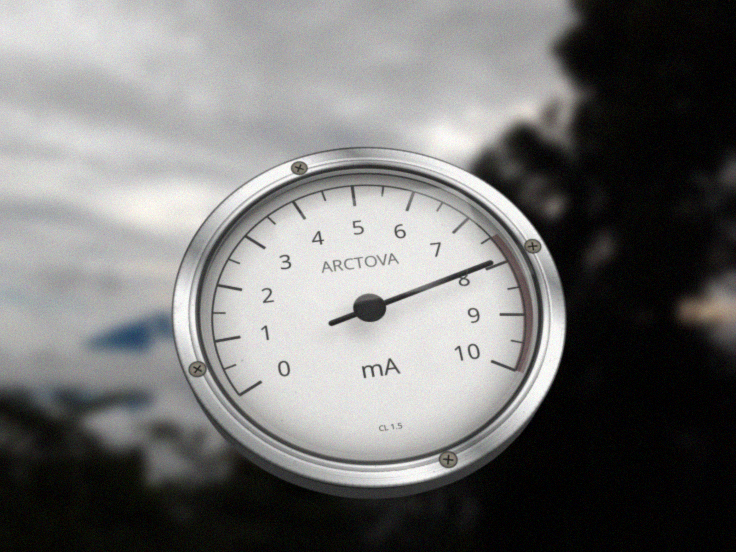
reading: 8mA
